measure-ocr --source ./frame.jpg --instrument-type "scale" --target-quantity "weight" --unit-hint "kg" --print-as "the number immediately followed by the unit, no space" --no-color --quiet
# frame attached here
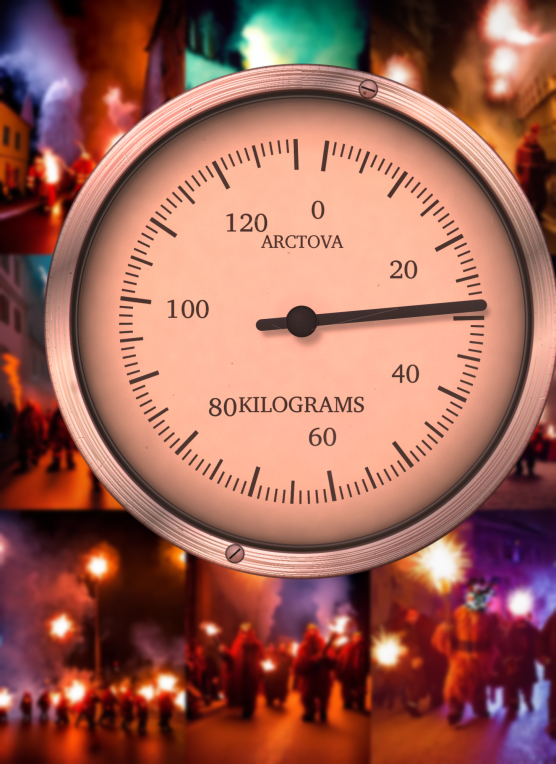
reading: 28.5kg
